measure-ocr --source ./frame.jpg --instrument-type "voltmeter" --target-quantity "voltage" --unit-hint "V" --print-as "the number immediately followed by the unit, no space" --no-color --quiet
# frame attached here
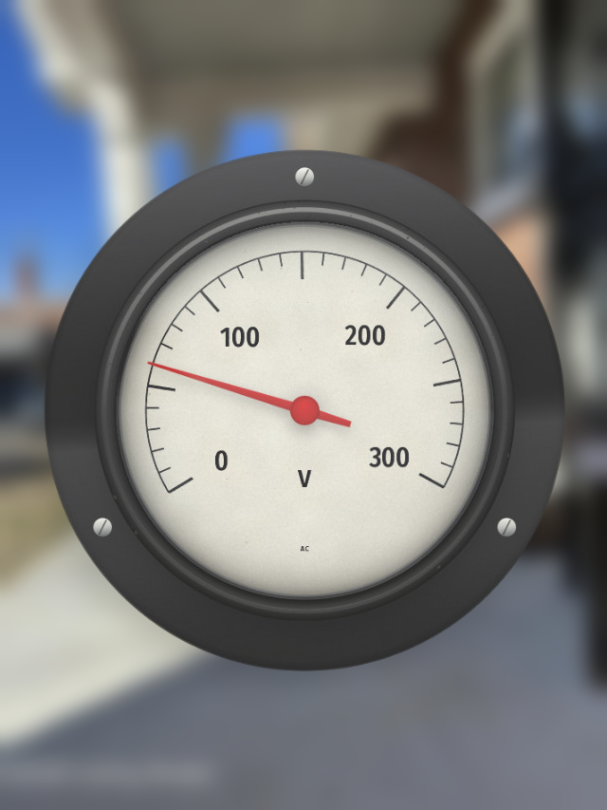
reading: 60V
